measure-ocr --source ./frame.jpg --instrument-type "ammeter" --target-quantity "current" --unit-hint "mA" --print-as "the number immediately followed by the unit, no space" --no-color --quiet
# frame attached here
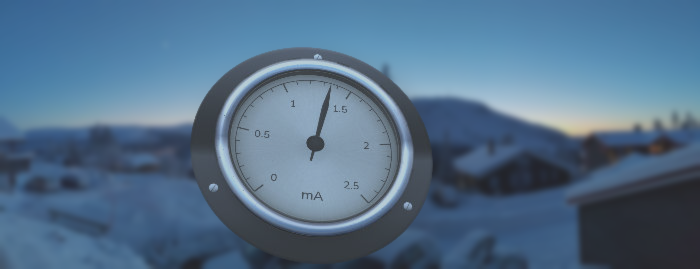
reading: 1.35mA
